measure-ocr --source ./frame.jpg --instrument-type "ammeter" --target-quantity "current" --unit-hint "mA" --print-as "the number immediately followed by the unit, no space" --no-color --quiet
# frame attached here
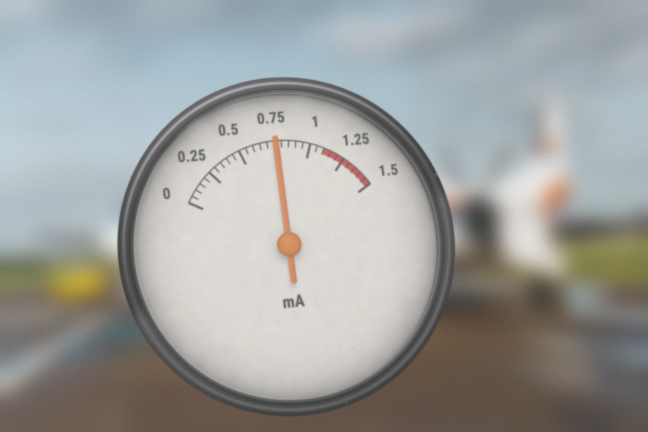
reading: 0.75mA
